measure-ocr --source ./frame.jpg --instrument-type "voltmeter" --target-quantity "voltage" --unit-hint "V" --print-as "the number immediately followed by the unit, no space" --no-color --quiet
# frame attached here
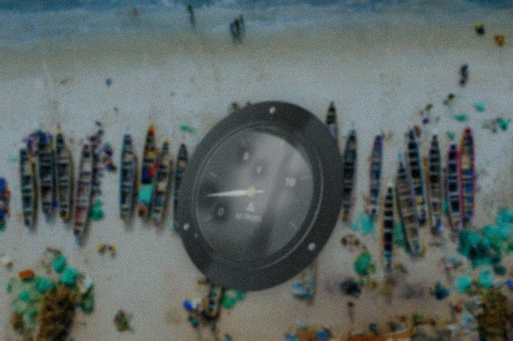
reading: 2V
